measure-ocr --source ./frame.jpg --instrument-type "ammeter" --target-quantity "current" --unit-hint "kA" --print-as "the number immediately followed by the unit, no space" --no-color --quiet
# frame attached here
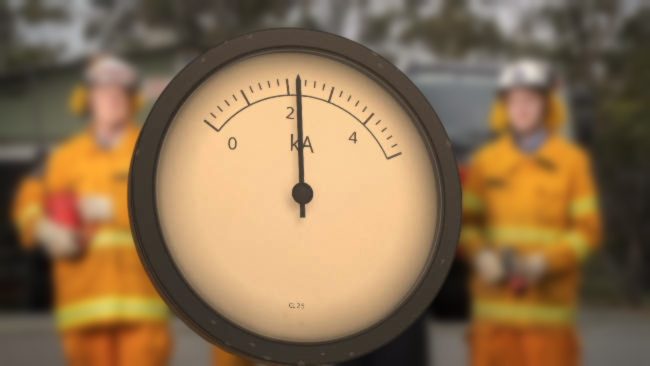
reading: 2.2kA
